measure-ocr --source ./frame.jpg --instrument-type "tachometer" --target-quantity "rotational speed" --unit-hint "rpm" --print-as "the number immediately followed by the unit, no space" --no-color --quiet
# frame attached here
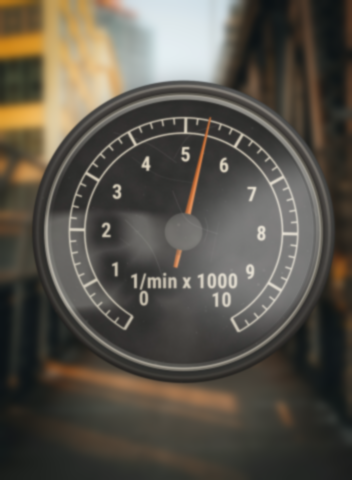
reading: 5400rpm
